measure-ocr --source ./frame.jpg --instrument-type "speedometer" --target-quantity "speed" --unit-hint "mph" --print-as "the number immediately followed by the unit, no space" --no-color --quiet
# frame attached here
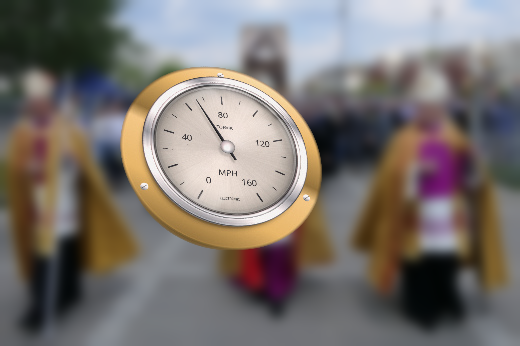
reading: 65mph
